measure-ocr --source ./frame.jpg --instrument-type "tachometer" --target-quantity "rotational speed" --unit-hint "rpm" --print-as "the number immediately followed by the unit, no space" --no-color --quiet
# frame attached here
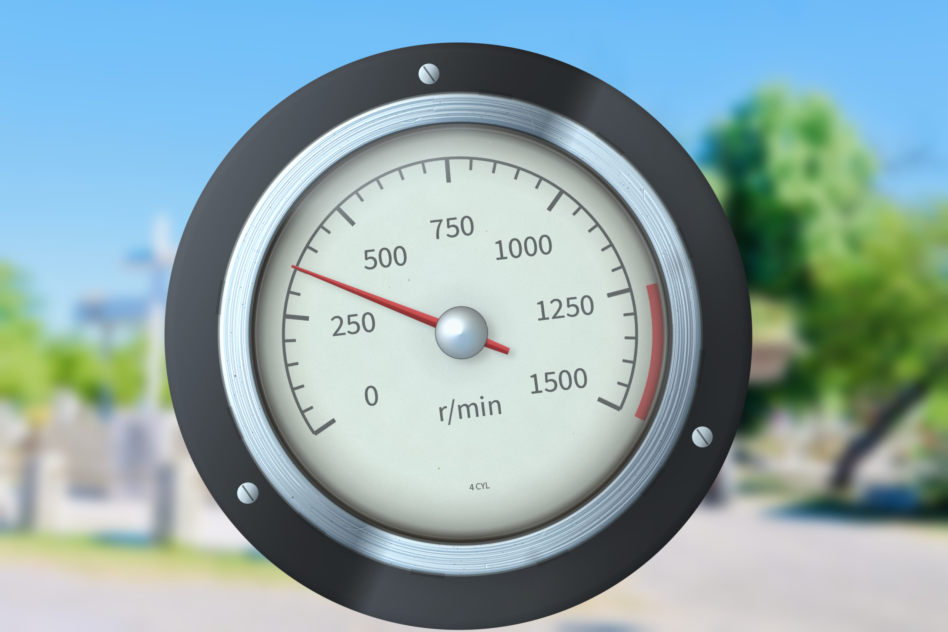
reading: 350rpm
